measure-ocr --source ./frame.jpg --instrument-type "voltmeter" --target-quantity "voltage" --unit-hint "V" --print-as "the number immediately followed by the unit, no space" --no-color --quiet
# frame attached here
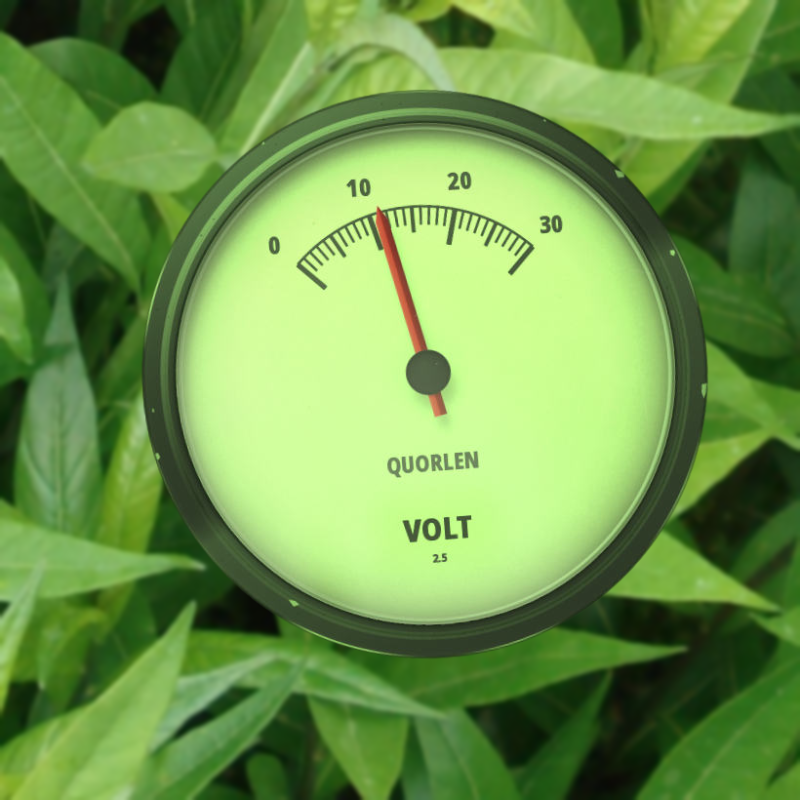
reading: 11V
